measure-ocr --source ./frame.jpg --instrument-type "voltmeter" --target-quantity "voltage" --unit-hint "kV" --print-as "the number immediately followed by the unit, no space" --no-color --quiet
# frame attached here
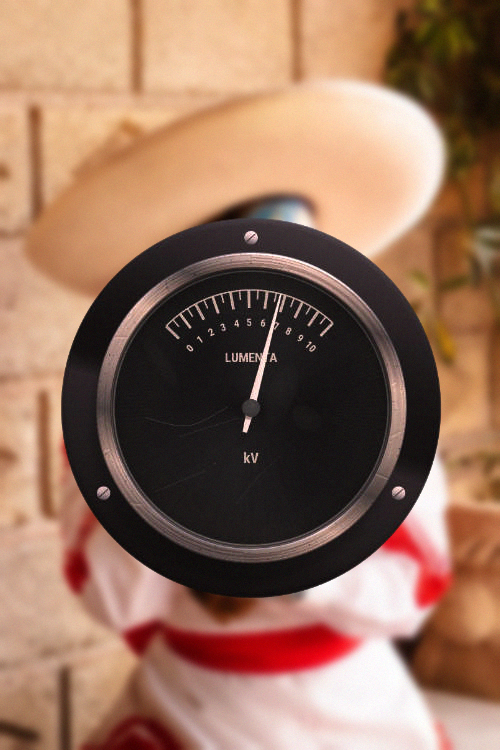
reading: 6.75kV
